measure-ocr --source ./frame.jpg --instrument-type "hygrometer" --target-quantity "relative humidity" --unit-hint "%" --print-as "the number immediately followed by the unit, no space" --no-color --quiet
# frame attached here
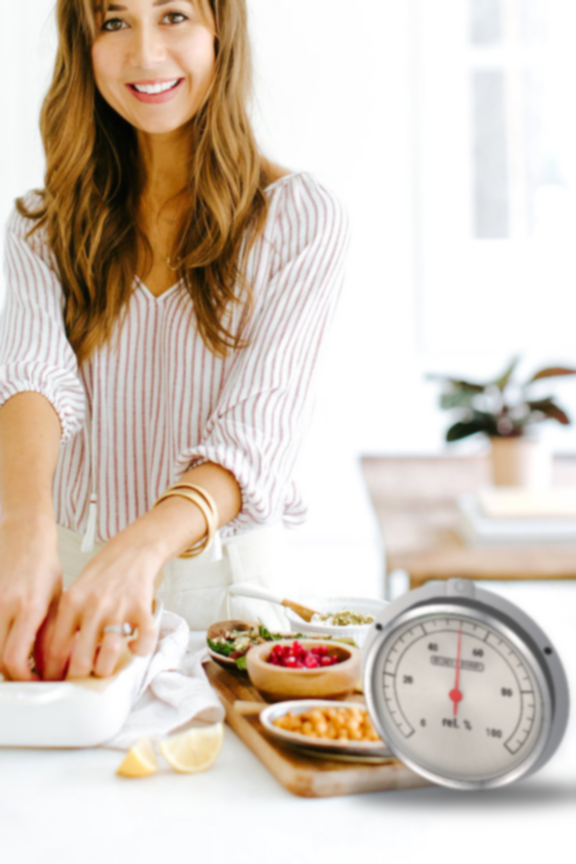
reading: 52%
